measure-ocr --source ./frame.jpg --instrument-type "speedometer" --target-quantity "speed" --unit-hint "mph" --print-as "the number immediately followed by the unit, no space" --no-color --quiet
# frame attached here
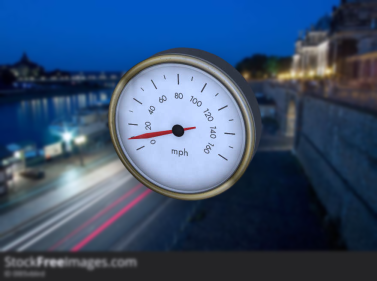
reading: 10mph
